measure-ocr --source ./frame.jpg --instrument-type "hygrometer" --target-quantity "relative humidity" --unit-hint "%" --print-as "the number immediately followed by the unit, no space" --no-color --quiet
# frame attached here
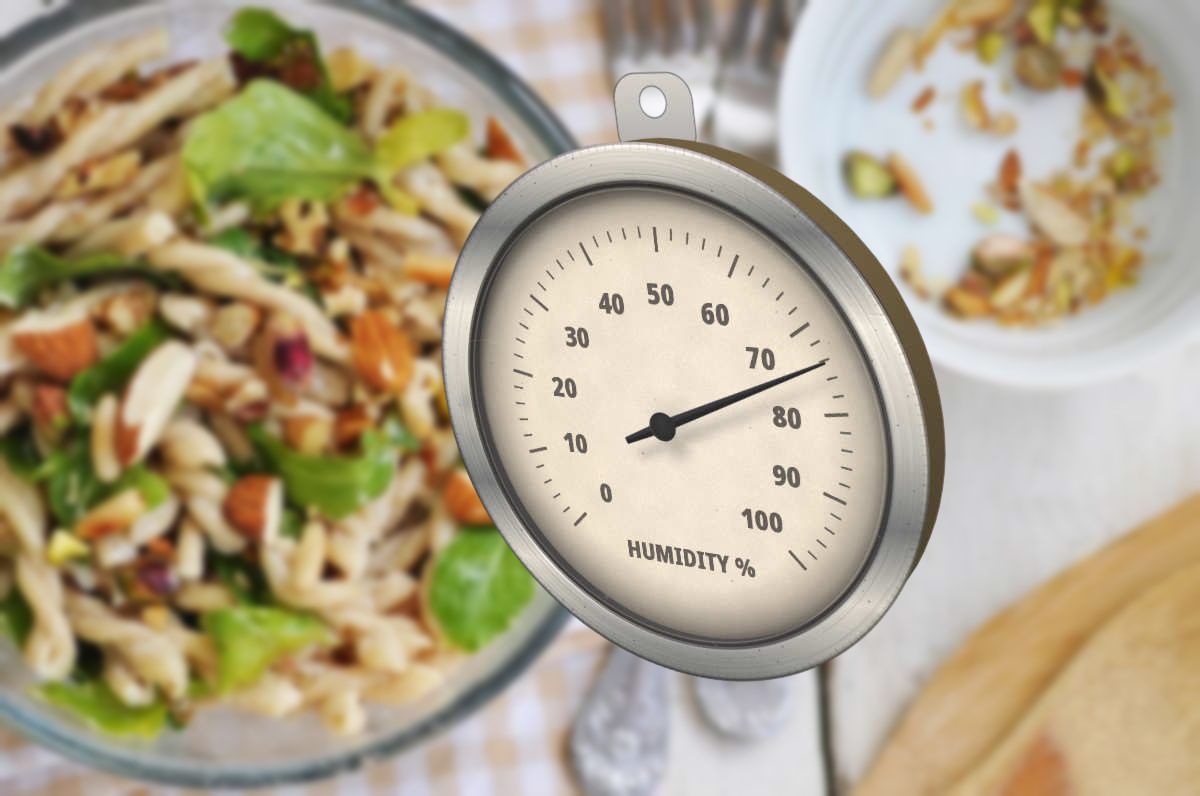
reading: 74%
